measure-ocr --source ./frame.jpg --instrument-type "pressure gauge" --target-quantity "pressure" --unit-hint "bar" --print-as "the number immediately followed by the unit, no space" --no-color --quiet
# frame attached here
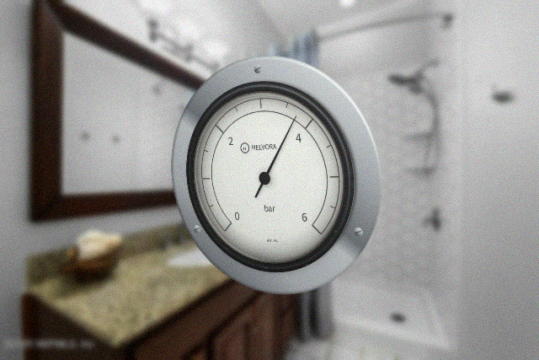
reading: 3.75bar
